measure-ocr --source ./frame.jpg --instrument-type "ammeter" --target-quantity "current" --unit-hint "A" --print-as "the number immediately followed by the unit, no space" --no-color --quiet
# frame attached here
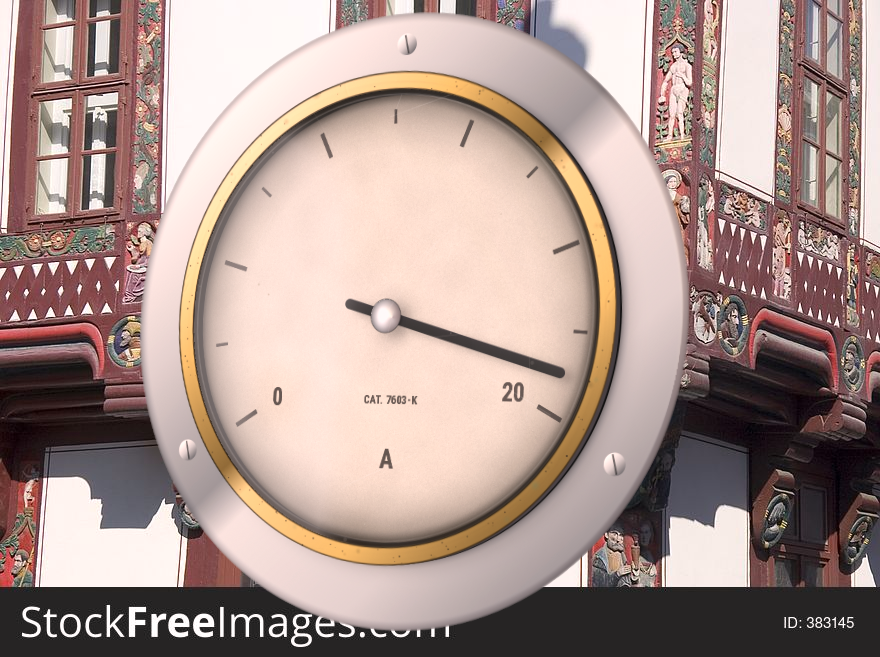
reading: 19A
